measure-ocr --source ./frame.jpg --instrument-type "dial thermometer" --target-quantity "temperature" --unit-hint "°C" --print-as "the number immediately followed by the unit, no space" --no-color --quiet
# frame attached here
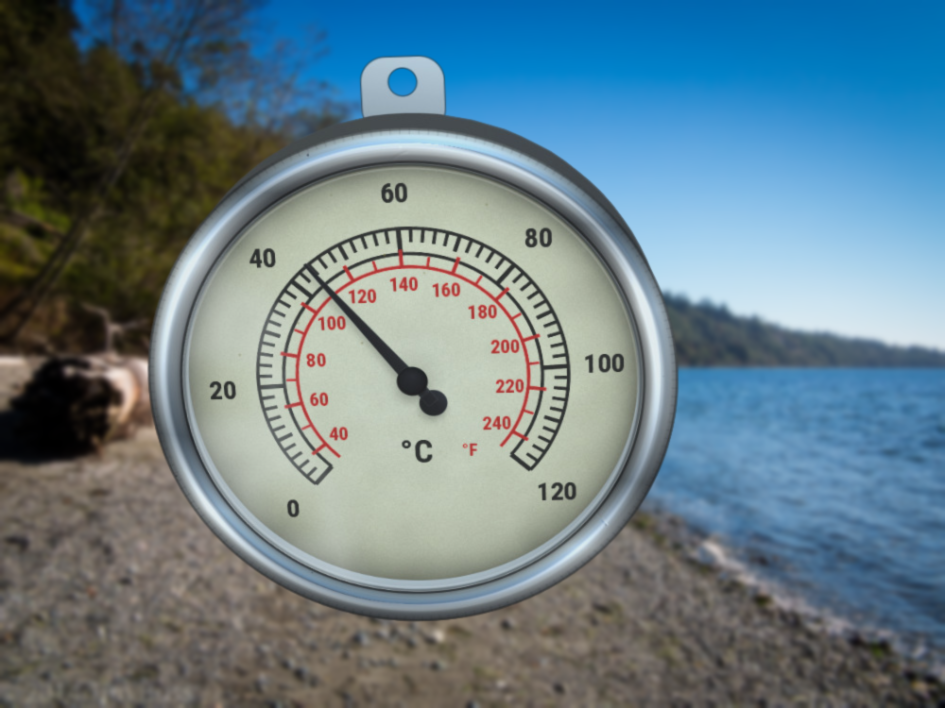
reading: 44°C
